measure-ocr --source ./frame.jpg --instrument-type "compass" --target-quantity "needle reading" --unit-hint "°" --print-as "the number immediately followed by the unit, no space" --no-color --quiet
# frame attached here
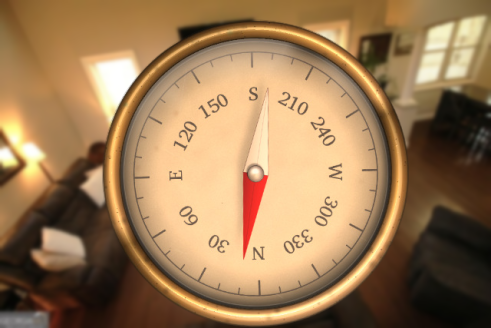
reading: 10°
